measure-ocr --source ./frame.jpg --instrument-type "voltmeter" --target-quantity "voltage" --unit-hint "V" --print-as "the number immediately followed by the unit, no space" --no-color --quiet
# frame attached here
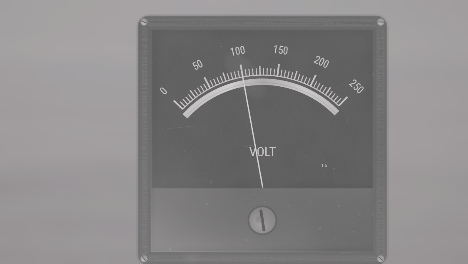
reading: 100V
